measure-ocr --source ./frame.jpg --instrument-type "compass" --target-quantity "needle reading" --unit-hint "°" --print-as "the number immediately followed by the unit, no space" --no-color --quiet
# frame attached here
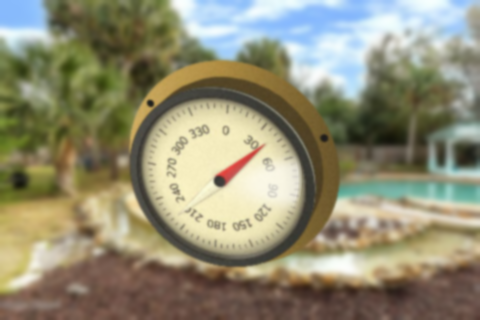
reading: 40°
